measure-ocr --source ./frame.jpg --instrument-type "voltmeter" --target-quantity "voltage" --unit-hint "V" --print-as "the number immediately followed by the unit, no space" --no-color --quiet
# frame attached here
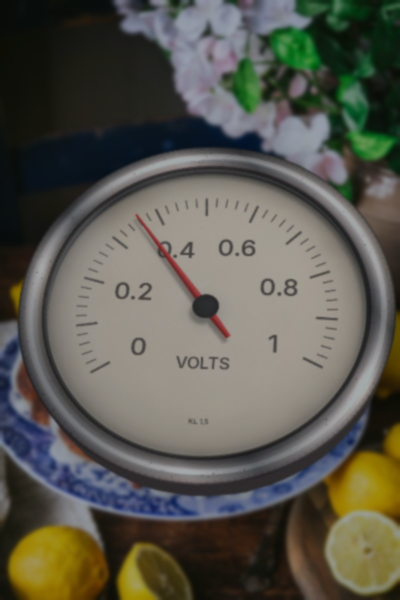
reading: 0.36V
